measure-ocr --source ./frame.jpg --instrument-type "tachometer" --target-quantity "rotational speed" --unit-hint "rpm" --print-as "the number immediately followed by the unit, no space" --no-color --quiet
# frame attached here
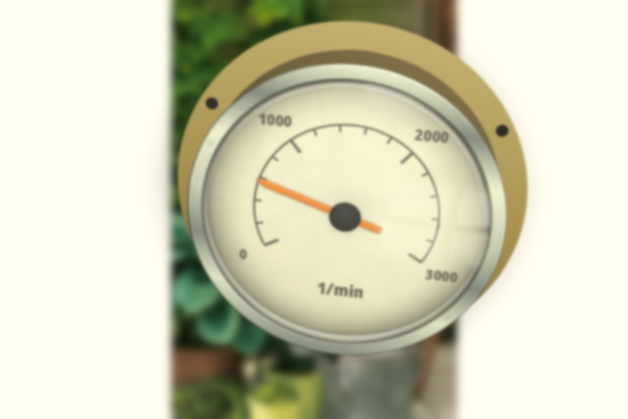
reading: 600rpm
